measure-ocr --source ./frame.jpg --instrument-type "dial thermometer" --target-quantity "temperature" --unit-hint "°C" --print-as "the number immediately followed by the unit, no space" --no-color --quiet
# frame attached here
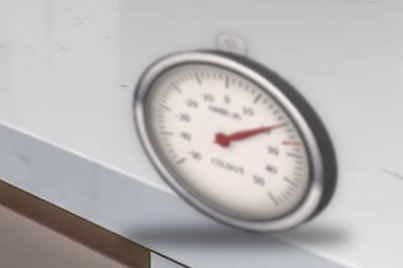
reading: 20°C
